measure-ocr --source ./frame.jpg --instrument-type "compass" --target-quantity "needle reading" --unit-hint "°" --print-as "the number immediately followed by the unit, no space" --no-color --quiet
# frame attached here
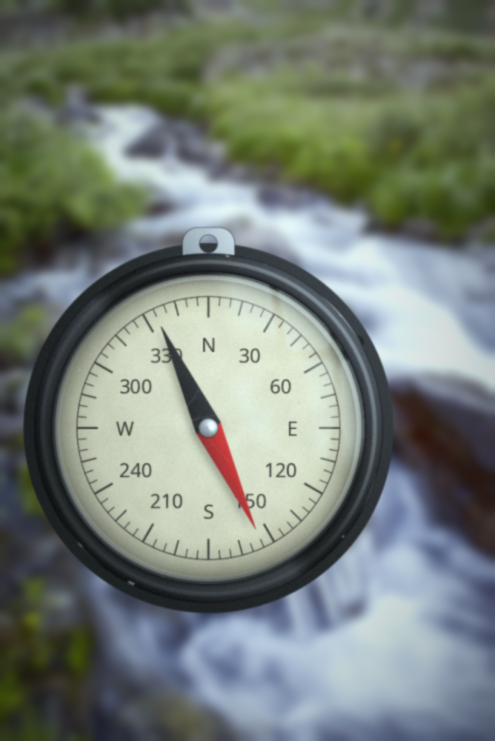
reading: 155°
